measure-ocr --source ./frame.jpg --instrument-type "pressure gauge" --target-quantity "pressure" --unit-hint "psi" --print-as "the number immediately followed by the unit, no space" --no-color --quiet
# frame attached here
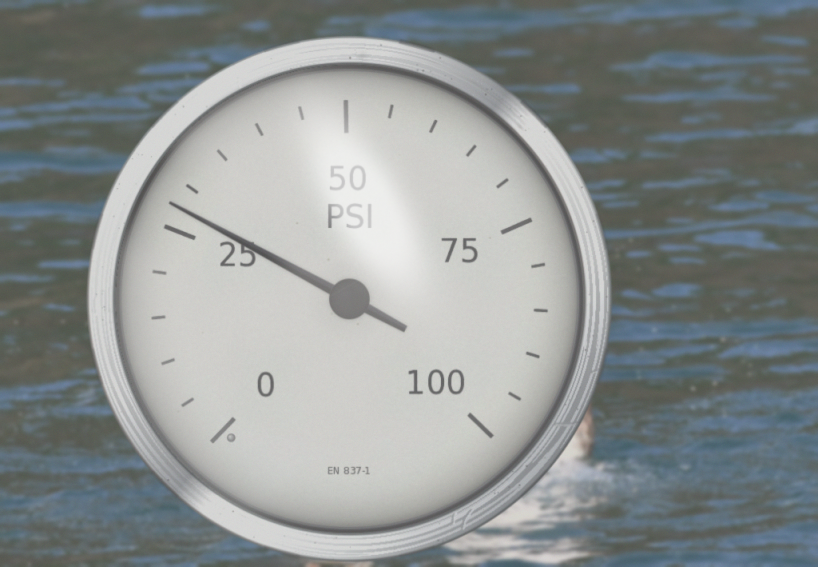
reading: 27.5psi
